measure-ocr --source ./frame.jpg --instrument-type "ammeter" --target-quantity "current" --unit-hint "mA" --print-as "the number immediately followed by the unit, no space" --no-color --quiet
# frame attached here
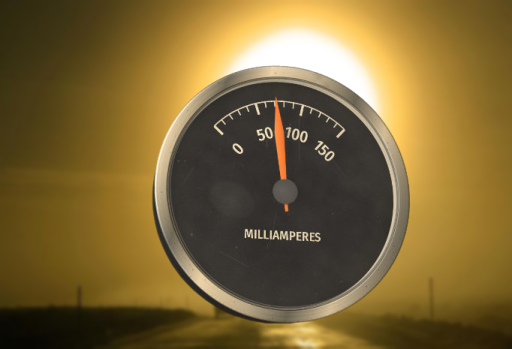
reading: 70mA
